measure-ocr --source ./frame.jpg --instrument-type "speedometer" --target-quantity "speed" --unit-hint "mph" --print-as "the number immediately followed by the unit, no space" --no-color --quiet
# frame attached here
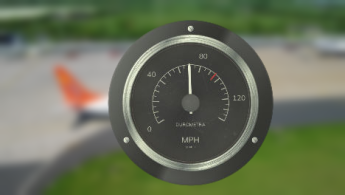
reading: 70mph
